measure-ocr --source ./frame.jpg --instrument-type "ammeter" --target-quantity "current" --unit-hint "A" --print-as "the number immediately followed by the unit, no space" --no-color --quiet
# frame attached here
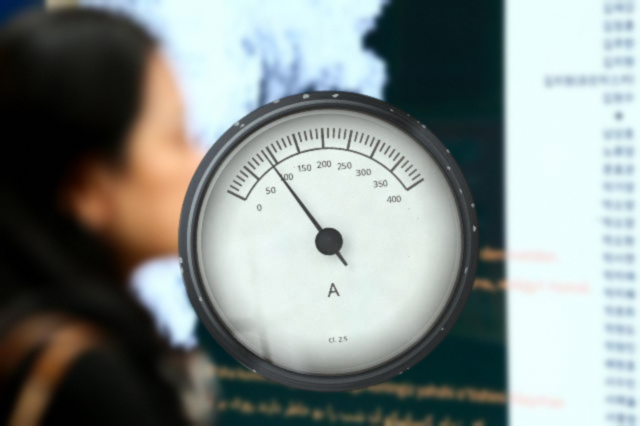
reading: 90A
